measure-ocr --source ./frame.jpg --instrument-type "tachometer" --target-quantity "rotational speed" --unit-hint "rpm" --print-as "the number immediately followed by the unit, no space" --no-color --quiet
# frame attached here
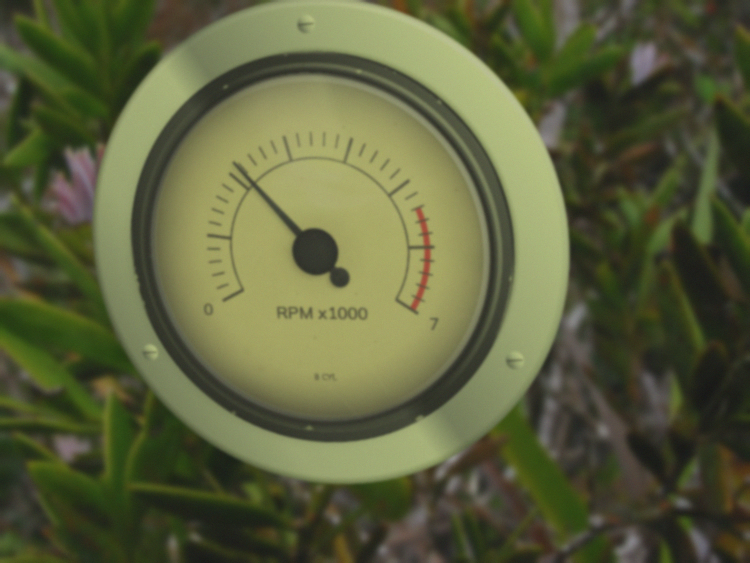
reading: 2200rpm
